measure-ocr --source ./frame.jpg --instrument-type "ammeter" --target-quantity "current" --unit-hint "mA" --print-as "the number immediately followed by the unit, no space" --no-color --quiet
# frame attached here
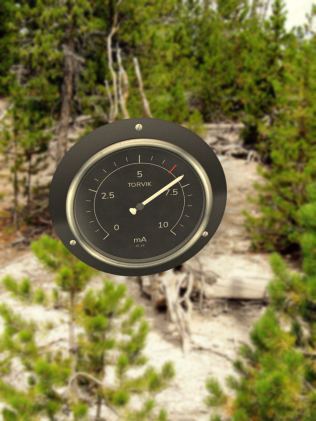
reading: 7mA
